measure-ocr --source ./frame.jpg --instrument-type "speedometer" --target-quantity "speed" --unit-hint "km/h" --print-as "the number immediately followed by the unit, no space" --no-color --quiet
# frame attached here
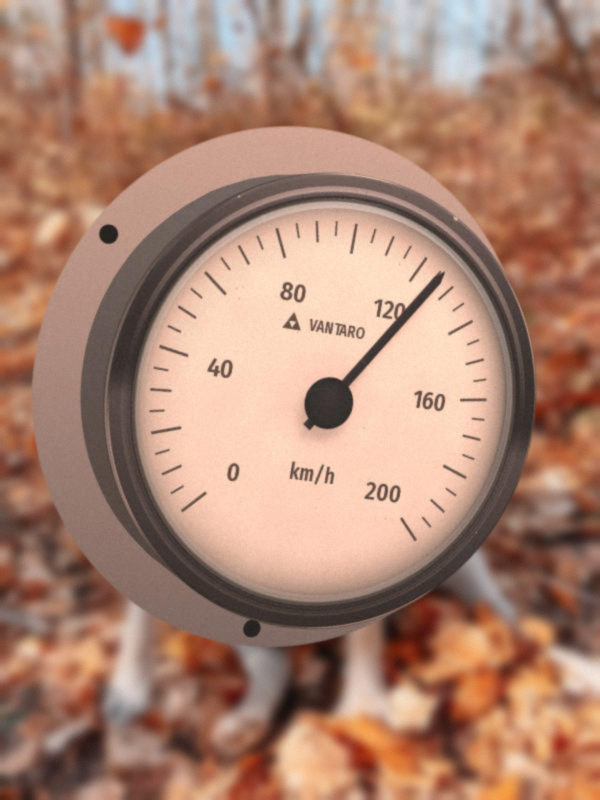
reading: 125km/h
